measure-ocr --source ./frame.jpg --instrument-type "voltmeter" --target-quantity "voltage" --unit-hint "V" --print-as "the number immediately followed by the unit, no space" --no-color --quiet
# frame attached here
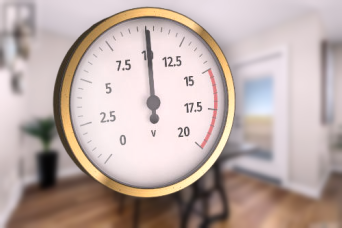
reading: 10V
